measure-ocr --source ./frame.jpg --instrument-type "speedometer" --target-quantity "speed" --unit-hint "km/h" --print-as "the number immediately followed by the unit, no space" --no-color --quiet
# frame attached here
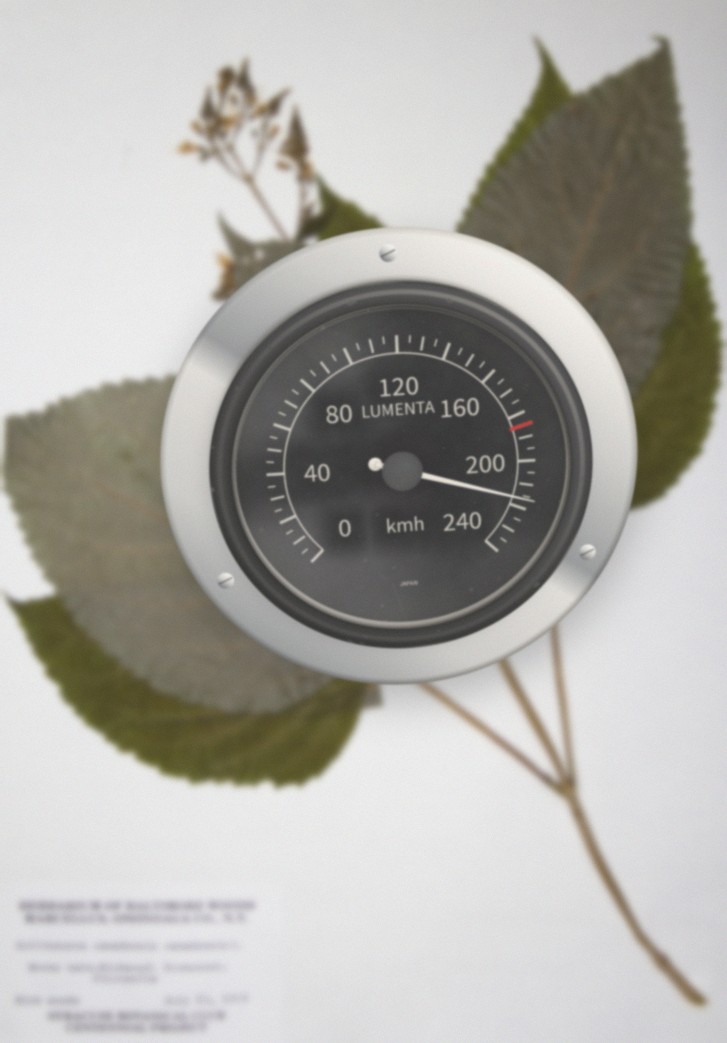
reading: 215km/h
